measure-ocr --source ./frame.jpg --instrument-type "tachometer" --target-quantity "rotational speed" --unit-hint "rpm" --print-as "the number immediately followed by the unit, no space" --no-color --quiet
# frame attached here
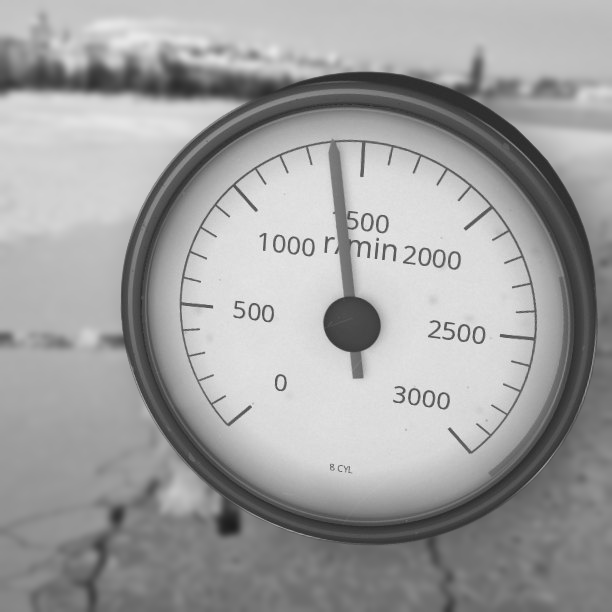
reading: 1400rpm
